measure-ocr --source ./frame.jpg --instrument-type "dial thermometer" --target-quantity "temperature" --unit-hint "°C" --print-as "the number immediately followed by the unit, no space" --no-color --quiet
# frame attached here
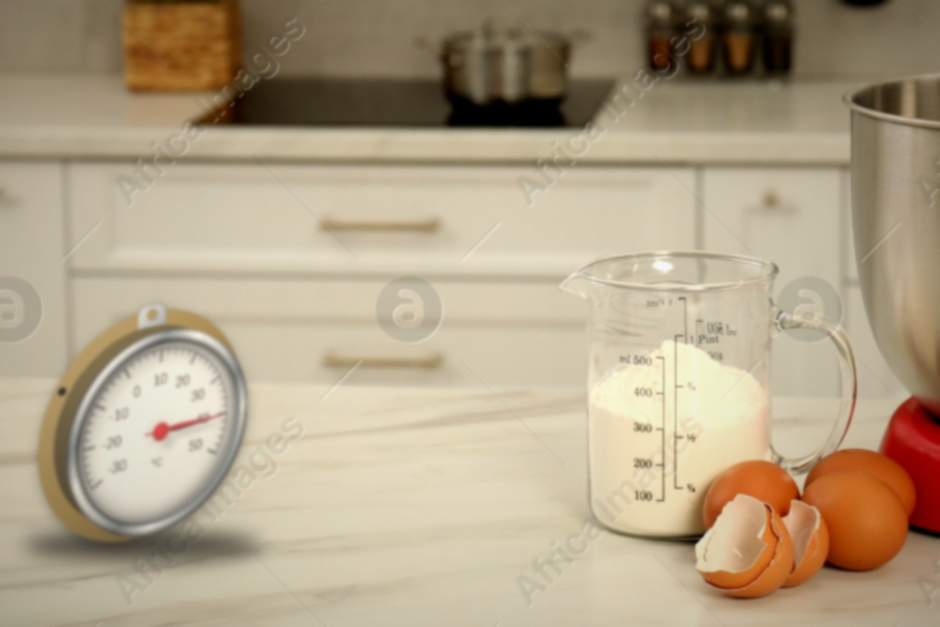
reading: 40°C
